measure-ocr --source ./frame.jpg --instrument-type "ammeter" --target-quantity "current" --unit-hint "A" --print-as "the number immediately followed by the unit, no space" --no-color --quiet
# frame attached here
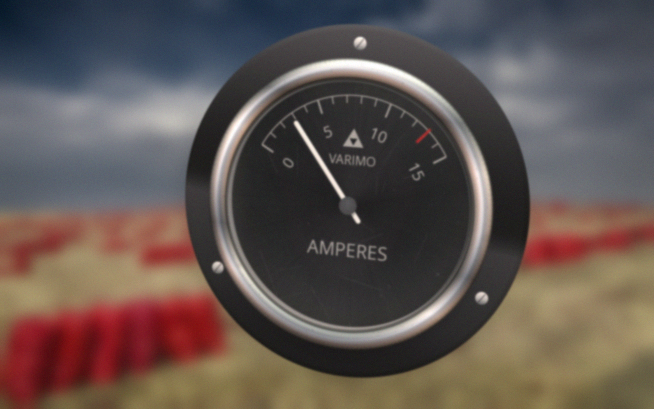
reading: 3A
